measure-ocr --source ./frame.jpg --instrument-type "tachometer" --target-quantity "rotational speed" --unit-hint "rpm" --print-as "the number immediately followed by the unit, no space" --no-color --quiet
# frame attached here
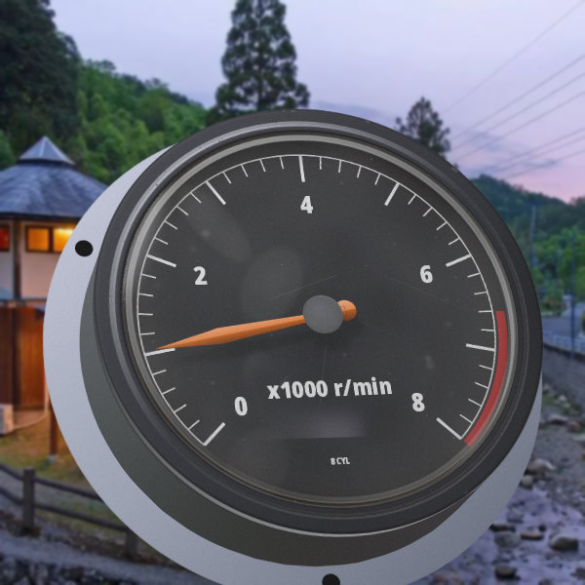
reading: 1000rpm
